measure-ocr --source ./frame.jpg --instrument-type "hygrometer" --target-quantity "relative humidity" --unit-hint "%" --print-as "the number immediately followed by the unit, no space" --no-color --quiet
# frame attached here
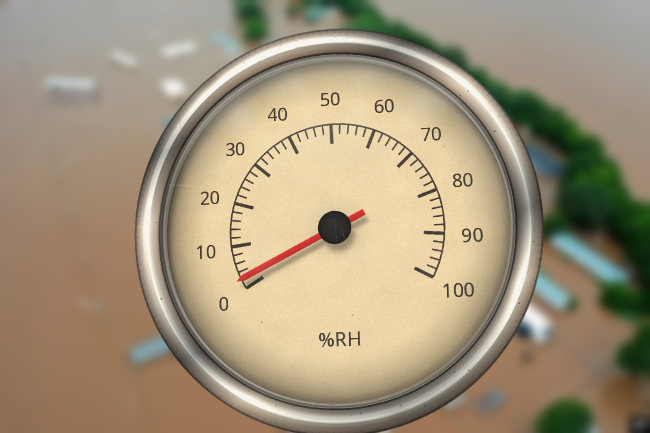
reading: 2%
